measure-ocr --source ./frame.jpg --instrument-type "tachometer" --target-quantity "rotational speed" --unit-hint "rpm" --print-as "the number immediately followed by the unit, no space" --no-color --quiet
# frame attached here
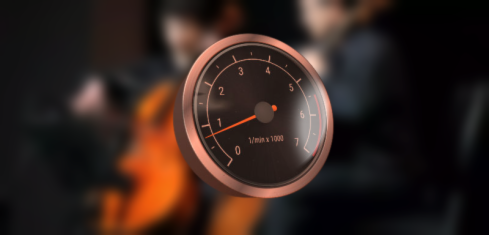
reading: 750rpm
